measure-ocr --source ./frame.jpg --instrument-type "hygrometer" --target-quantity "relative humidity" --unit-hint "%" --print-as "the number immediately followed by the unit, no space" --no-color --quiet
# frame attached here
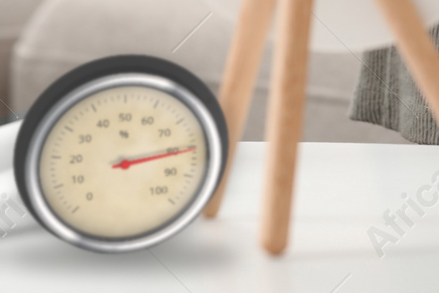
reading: 80%
